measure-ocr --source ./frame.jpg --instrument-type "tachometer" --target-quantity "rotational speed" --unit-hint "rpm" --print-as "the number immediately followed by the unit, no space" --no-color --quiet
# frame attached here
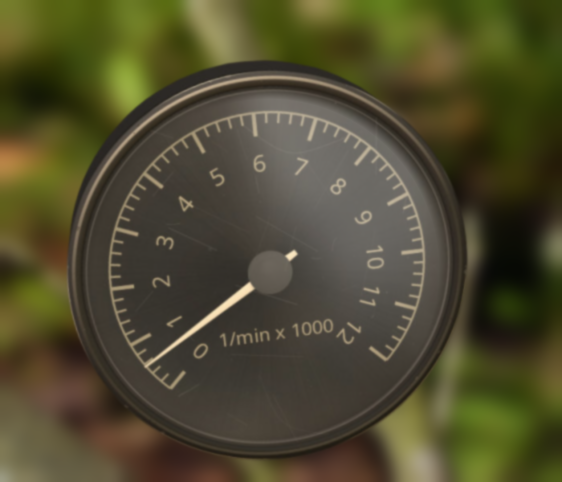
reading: 600rpm
